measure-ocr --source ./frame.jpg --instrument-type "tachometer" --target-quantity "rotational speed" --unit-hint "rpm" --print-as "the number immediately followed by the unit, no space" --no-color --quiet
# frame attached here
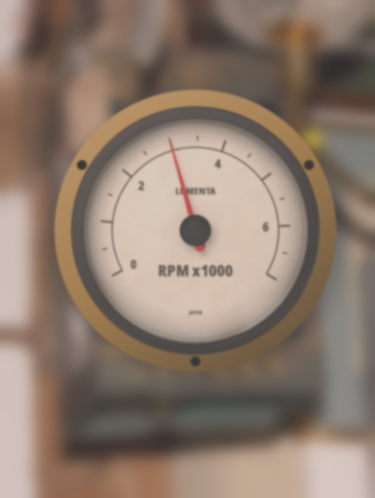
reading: 3000rpm
